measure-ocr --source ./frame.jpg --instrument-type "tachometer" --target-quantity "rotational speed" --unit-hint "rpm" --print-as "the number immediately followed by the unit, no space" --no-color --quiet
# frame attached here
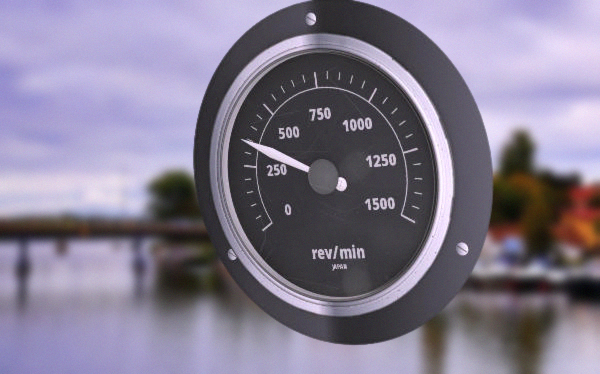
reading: 350rpm
